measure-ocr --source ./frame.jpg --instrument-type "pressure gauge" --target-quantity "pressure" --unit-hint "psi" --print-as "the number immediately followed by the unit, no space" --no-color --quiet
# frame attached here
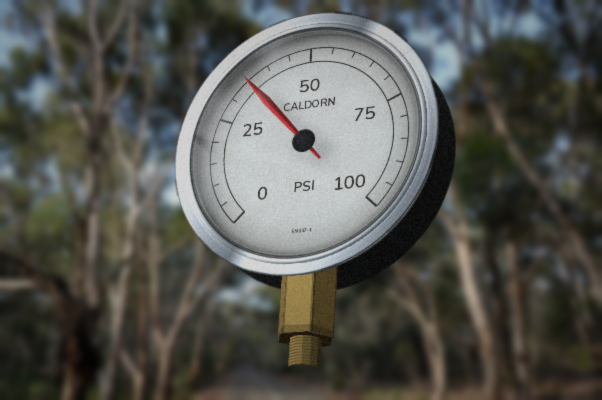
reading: 35psi
